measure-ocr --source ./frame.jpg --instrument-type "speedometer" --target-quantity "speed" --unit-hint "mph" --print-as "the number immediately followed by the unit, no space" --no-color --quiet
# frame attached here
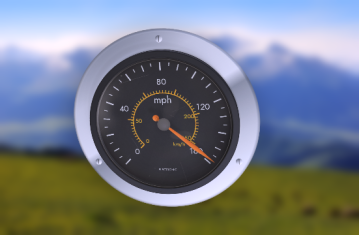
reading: 157.5mph
